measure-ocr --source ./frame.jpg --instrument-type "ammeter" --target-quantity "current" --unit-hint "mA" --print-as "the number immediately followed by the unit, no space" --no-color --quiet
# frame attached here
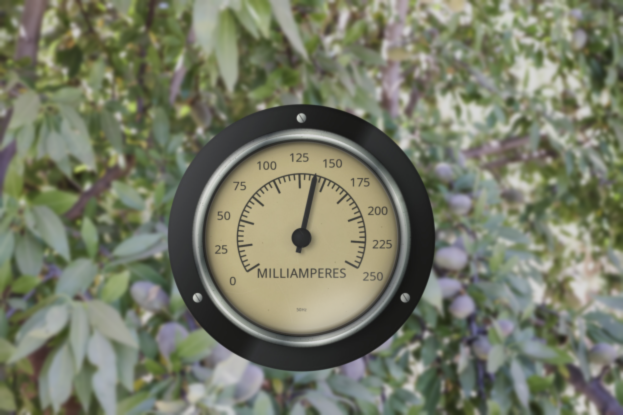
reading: 140mA
